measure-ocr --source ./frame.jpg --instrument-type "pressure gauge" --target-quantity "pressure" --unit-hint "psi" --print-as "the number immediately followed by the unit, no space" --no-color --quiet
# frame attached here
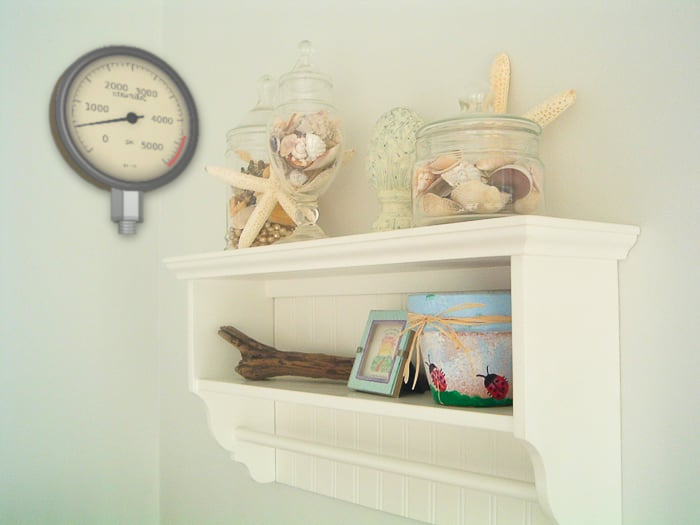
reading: 500psi
